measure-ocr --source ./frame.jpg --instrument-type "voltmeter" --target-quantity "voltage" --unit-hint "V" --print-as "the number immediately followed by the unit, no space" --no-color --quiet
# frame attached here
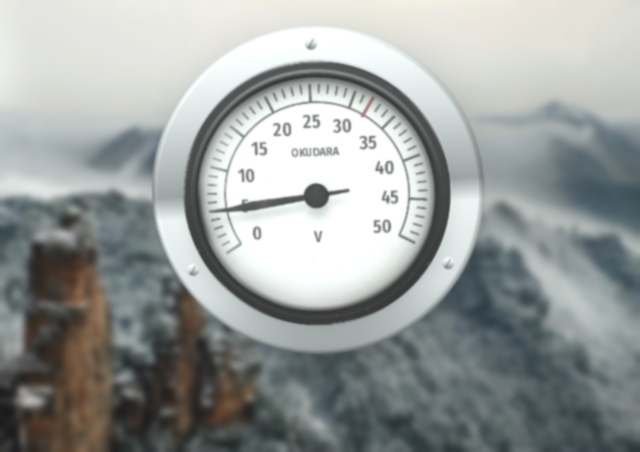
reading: 5V
